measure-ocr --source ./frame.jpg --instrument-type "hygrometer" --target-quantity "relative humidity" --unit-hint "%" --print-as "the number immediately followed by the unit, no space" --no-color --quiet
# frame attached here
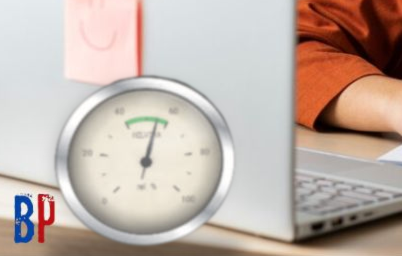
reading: 55%
